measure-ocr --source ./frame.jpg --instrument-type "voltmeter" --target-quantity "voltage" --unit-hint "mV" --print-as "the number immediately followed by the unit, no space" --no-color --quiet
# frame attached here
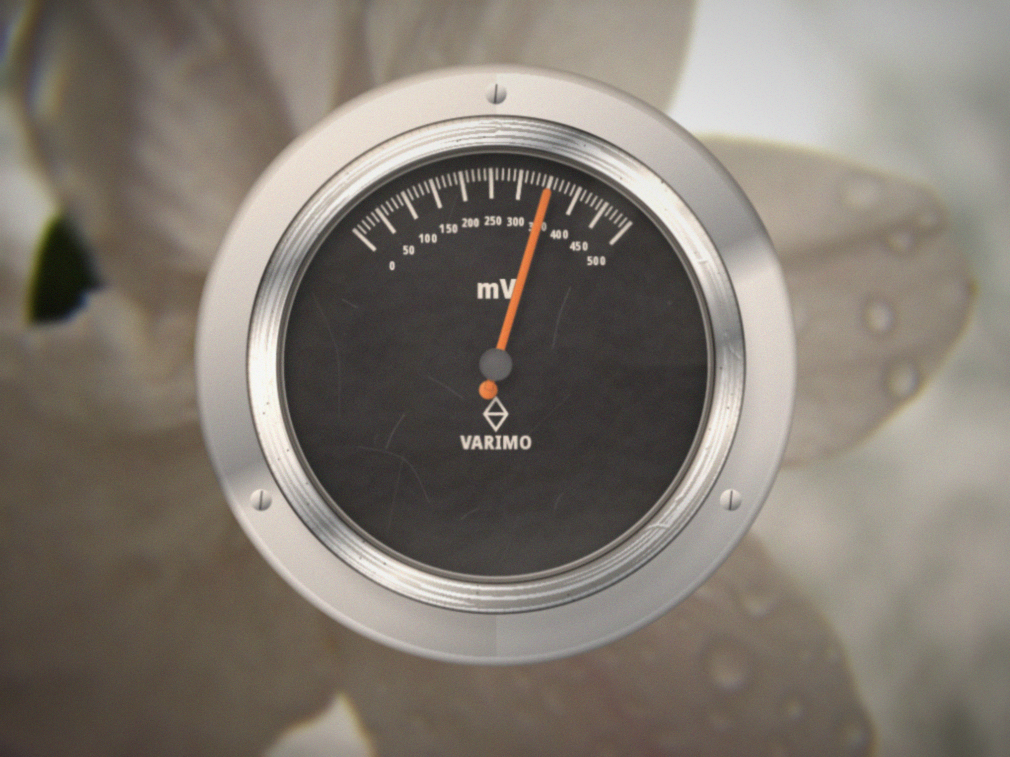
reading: 350mV
